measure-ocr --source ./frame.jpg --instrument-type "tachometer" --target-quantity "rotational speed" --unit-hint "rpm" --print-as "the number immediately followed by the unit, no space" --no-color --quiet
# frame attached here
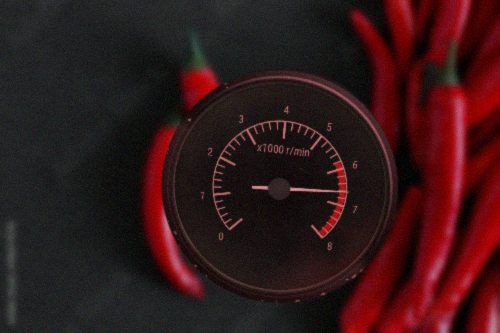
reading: 6600rpm
